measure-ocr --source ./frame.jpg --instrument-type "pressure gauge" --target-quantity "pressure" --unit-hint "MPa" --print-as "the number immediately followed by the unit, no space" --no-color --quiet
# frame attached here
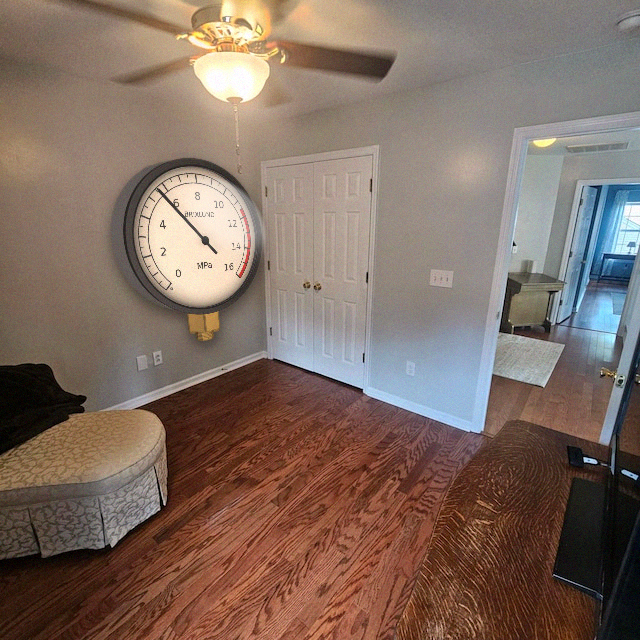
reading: 5.5MPa
